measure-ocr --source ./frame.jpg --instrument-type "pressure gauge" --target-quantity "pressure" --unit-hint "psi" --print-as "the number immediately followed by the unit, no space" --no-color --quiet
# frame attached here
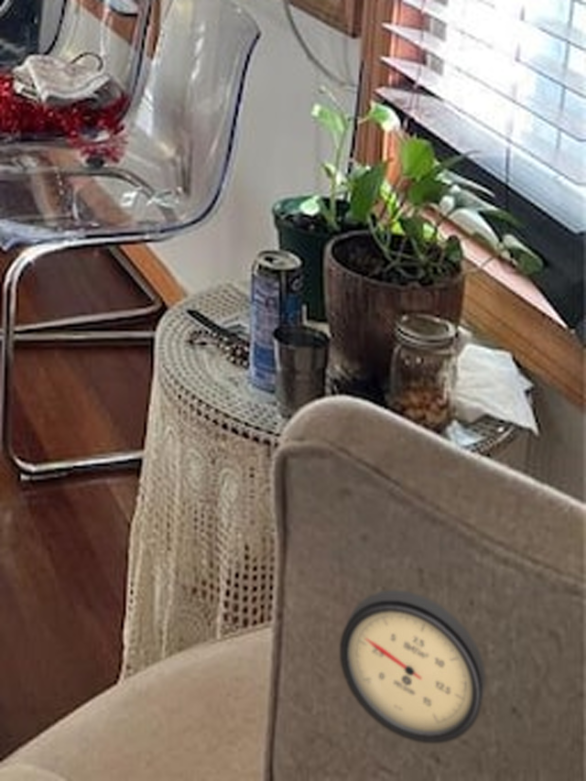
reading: 3psi
